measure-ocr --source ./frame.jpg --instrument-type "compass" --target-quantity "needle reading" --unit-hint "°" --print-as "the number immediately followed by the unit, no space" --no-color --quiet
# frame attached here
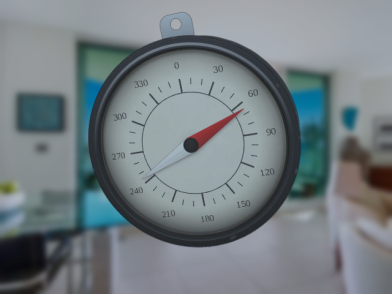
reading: 65°
